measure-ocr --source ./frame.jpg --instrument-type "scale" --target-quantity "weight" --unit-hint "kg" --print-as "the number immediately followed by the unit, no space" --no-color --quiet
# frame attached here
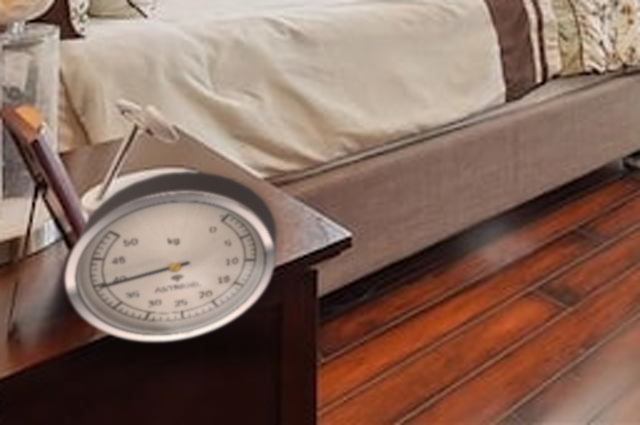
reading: 40kg
